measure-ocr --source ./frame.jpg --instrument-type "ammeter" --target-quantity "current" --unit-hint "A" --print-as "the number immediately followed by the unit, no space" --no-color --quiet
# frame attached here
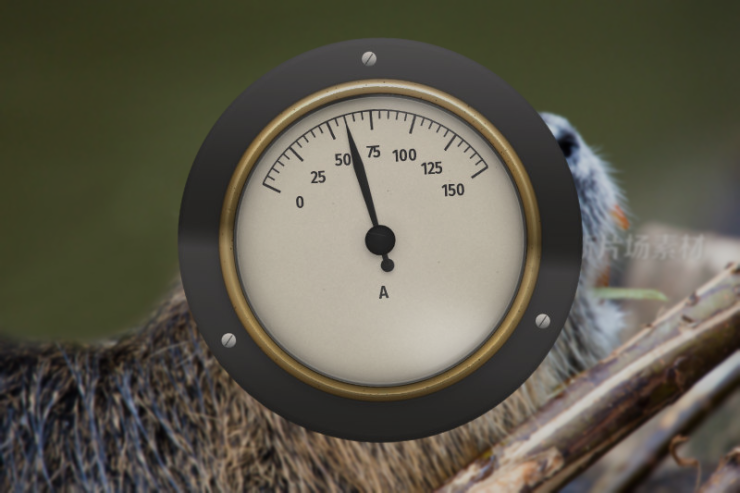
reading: 60A
